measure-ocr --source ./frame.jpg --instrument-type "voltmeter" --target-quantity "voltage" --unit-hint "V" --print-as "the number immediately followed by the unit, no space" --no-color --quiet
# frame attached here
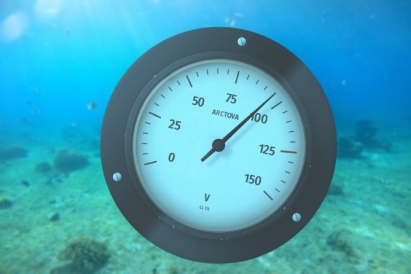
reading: 95V
